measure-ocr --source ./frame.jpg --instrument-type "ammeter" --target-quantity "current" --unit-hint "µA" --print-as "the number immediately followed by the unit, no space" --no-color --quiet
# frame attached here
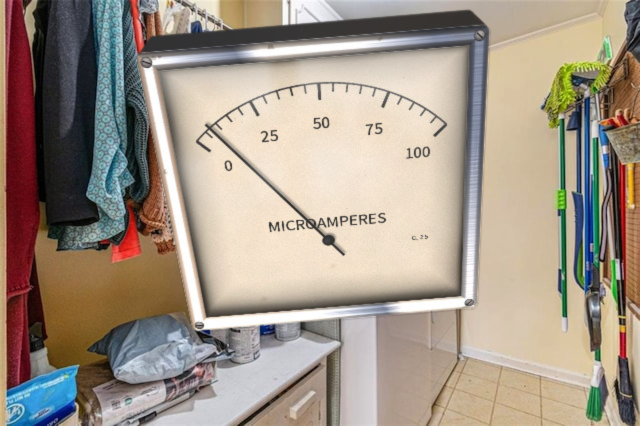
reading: 7.5µA
